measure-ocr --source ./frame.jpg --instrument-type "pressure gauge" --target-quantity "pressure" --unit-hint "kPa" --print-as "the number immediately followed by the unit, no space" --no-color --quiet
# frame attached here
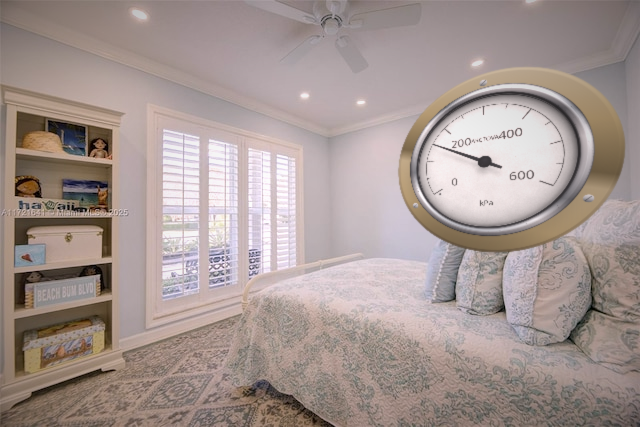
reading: 150kPa
